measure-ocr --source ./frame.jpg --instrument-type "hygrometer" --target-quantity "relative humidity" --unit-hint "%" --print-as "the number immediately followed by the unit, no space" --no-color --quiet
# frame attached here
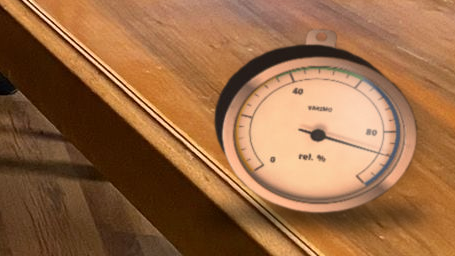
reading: 88%
